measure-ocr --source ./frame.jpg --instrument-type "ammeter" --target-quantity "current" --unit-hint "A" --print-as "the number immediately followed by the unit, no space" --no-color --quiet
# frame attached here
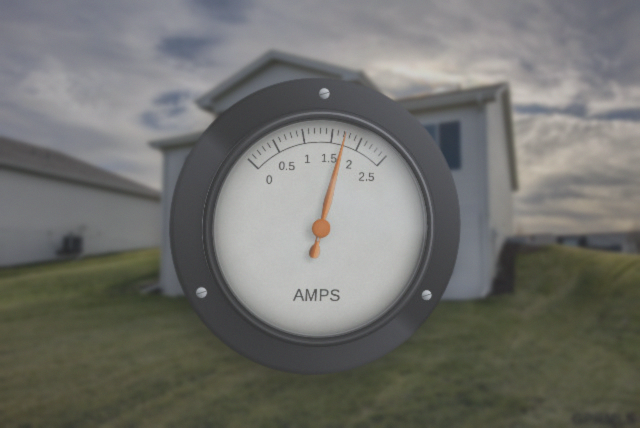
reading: 1.7A
